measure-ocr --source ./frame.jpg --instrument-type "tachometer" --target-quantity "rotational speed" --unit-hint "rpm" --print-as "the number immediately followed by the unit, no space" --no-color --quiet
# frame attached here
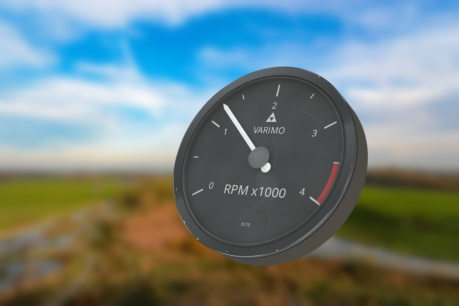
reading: 1250rpm
